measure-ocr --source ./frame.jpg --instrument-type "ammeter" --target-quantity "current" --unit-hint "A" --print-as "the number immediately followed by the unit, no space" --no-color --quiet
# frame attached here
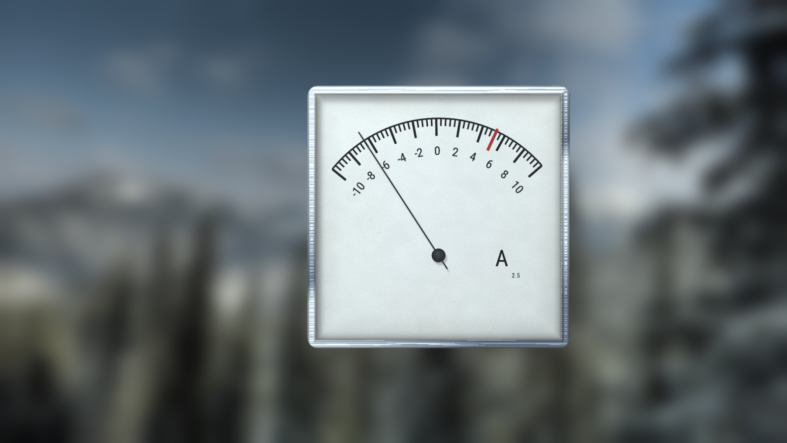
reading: -6.4A
